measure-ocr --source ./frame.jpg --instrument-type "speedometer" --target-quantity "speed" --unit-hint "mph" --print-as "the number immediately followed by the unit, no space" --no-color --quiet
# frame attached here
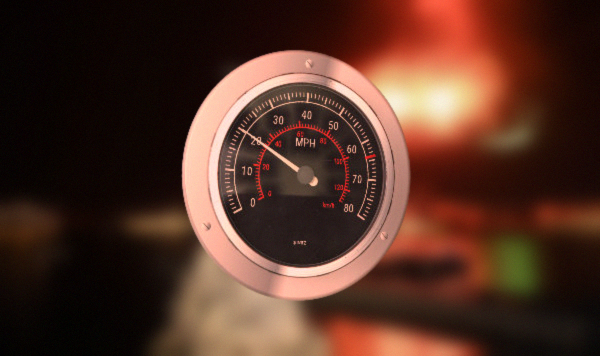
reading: 20mph
